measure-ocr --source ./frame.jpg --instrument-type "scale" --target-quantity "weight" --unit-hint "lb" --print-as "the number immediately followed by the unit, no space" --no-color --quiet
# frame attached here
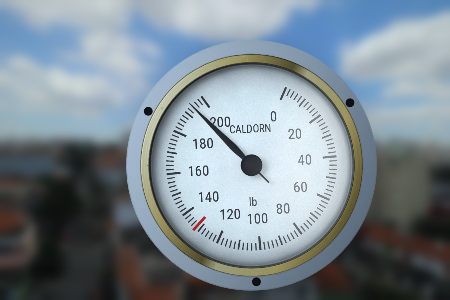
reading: 194lb
